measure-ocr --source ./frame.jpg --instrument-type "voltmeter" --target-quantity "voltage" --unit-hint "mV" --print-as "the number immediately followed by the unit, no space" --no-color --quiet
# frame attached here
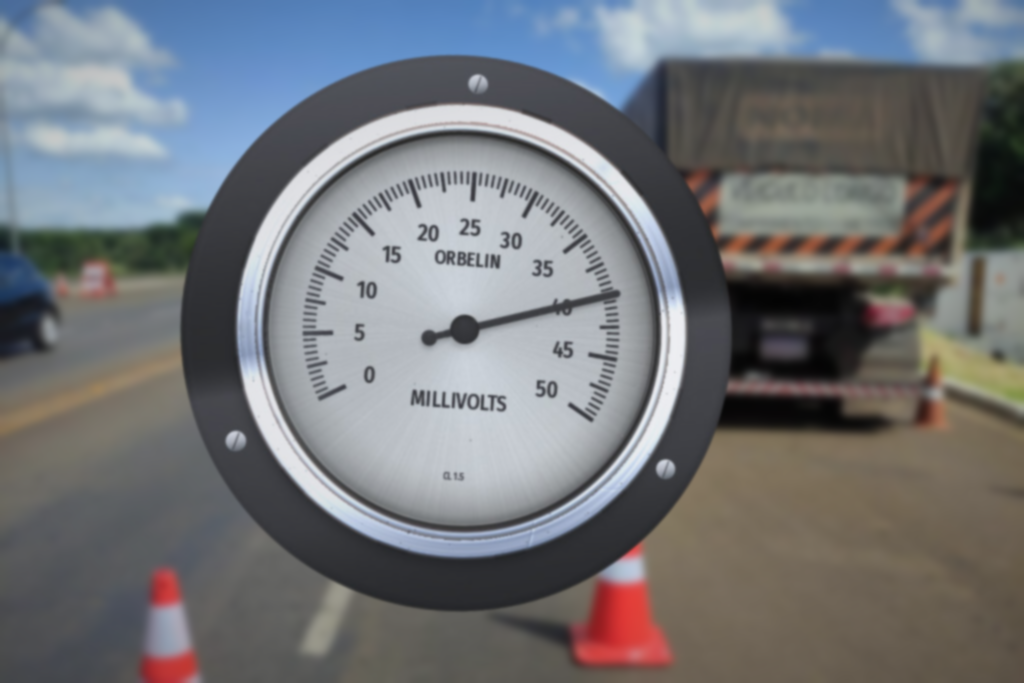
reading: 40mV
